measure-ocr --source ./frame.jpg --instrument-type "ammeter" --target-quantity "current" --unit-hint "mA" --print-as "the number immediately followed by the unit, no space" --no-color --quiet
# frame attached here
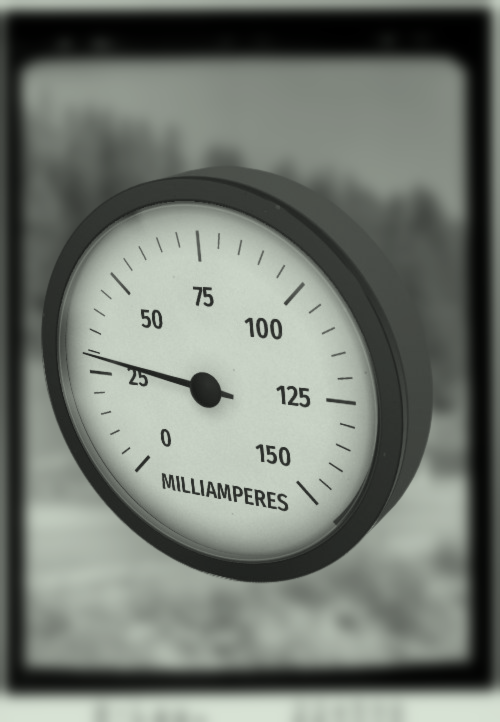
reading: 30mA
